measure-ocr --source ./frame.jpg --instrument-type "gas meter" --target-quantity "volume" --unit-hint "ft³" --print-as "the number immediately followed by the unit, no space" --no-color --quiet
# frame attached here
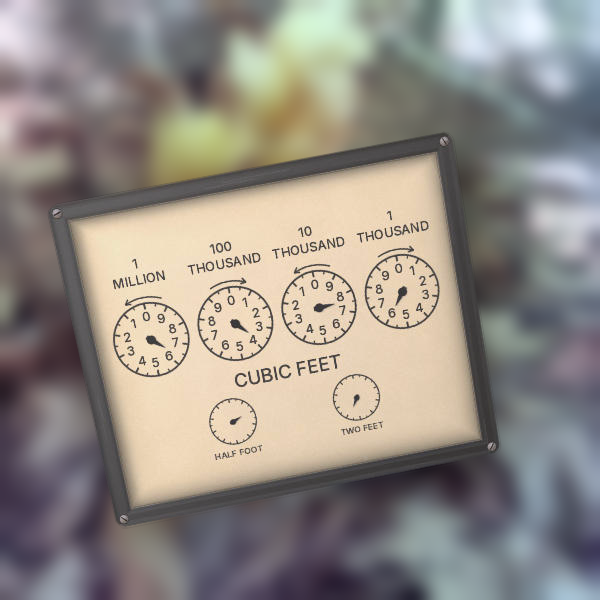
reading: 637600ft³
